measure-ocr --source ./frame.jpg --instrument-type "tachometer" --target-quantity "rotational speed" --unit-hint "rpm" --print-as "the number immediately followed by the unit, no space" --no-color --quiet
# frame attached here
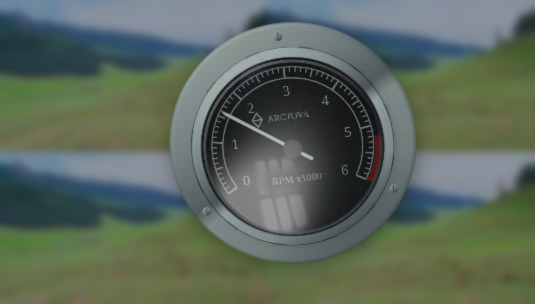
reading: 1600rpm
